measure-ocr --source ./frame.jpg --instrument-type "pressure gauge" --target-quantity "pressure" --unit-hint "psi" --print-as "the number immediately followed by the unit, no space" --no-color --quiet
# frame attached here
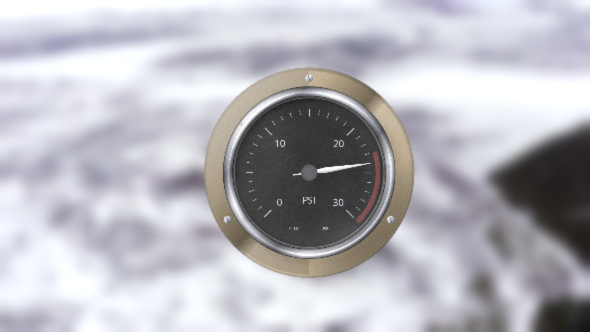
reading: 24psi
